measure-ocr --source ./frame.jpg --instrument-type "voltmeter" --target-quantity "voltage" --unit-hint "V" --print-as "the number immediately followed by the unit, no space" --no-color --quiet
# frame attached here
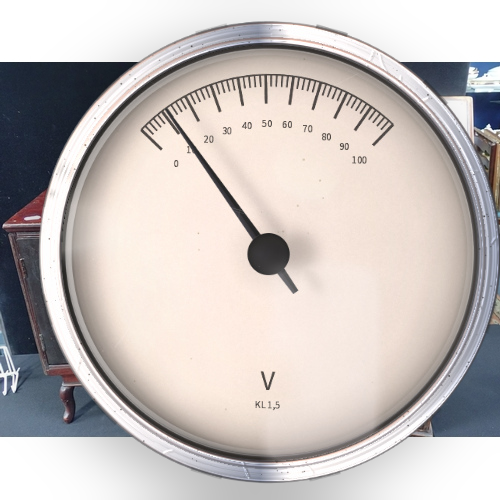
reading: 12V
